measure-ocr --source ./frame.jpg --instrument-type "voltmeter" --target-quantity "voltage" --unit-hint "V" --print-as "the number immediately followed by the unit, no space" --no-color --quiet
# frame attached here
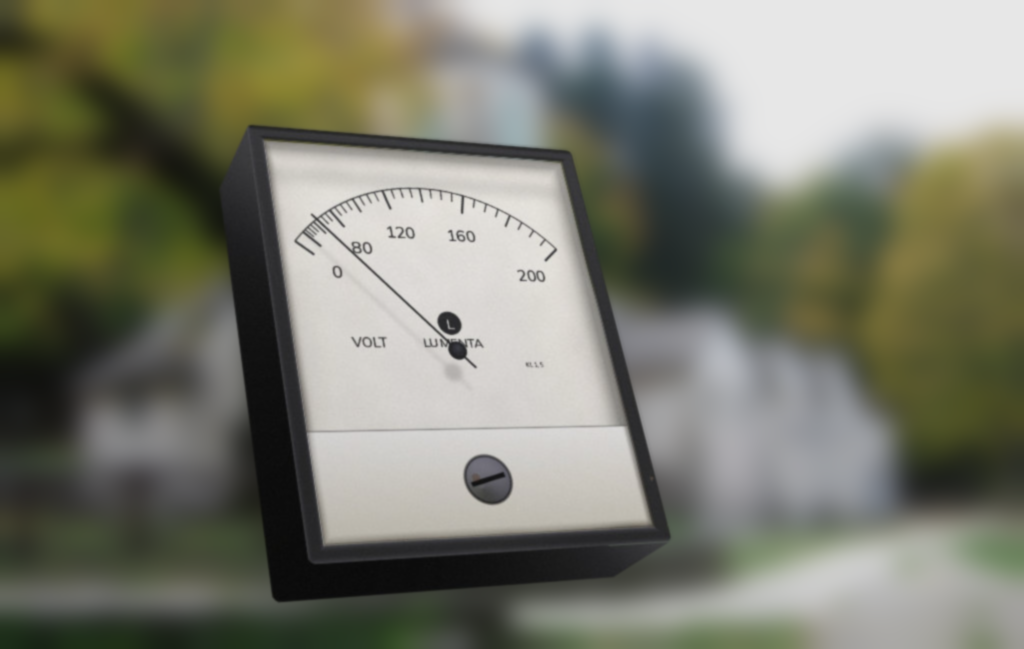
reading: 60V
